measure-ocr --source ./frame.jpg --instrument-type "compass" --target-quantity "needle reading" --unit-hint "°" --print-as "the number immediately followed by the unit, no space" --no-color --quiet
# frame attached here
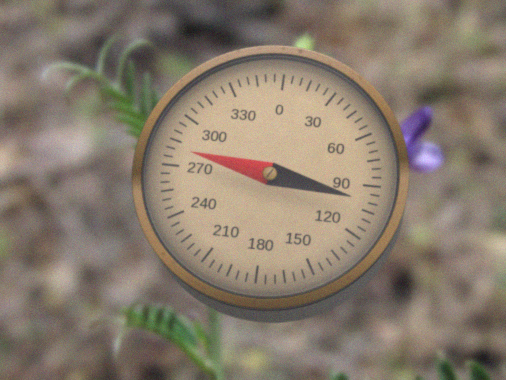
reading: 280°
